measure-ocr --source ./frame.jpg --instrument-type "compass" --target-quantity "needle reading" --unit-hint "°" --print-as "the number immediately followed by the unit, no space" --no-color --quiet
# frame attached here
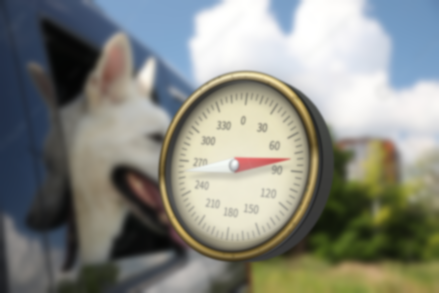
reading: 80°
